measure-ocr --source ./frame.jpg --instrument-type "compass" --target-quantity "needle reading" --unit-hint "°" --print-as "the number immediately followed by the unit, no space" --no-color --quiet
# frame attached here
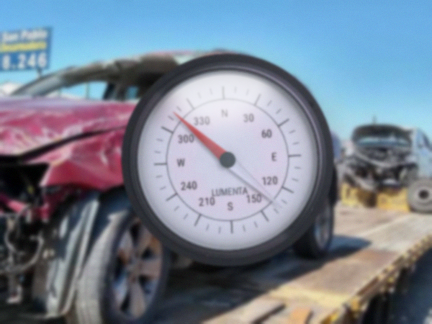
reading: 315°
